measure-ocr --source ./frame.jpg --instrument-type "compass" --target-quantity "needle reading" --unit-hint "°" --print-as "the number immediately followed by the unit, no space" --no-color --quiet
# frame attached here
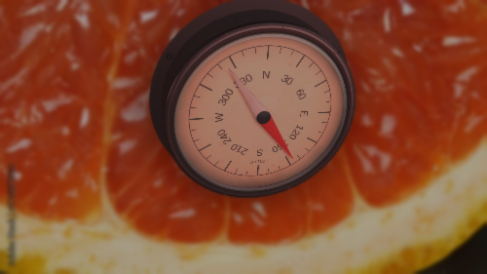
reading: 145°
